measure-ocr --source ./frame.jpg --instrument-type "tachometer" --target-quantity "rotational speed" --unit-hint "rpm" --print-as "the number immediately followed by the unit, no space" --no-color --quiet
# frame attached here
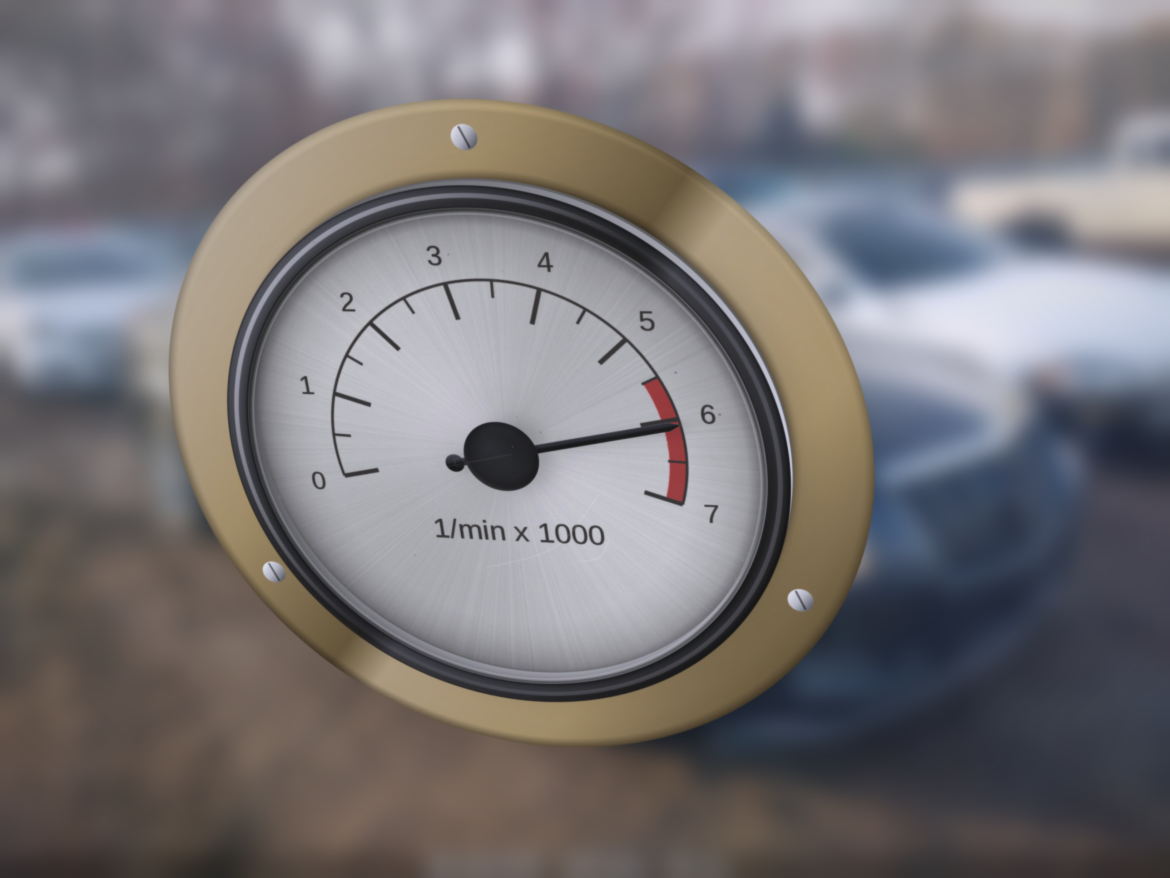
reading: 6000rpm
